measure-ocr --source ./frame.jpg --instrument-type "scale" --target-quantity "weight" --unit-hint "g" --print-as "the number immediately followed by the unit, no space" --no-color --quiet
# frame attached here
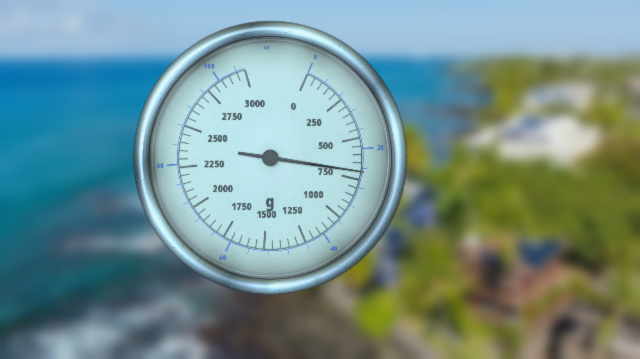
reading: 700g
